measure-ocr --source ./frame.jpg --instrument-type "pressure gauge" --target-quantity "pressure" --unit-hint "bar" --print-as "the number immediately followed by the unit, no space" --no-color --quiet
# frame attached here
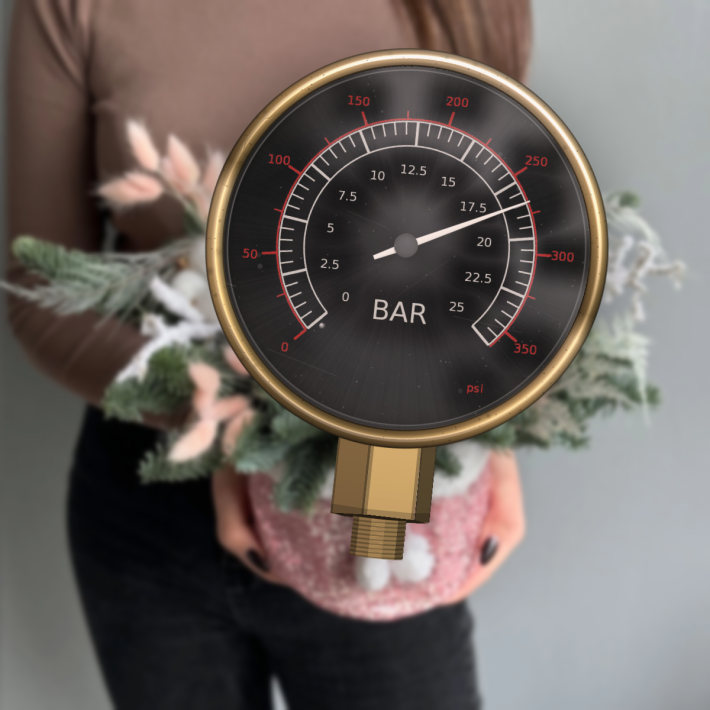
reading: 18.5bar
